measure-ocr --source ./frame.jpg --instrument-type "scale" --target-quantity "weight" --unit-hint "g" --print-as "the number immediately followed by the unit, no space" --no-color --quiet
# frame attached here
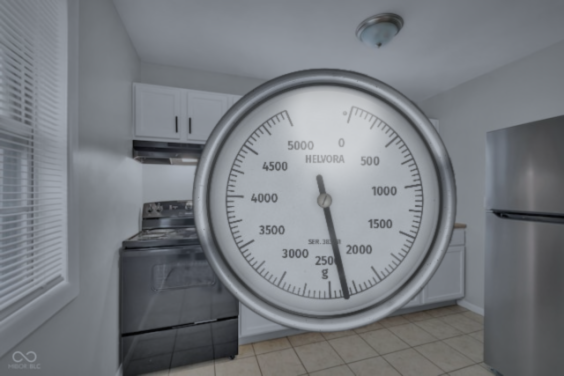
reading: 2350g
